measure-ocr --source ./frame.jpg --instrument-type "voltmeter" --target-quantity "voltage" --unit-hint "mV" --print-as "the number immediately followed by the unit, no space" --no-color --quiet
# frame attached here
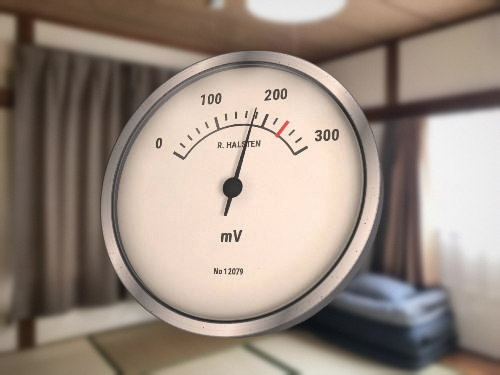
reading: 180mV
